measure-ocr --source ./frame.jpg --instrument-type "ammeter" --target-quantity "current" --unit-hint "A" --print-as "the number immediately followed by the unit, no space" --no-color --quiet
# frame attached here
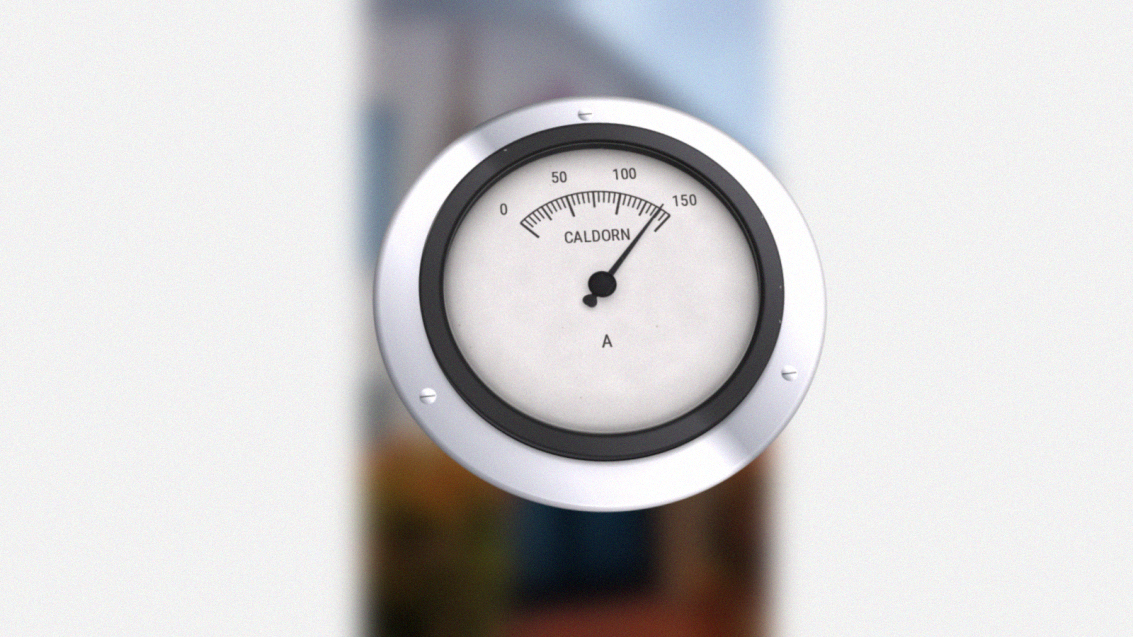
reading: 140A
